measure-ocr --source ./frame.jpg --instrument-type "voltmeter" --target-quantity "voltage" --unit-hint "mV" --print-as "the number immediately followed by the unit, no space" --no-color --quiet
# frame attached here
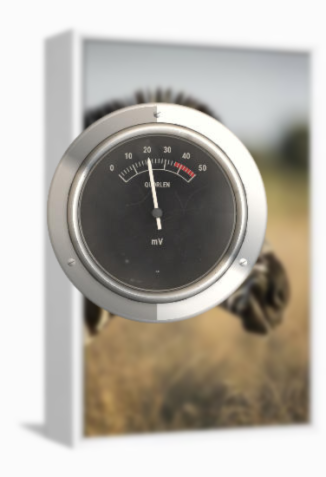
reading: 20mV
